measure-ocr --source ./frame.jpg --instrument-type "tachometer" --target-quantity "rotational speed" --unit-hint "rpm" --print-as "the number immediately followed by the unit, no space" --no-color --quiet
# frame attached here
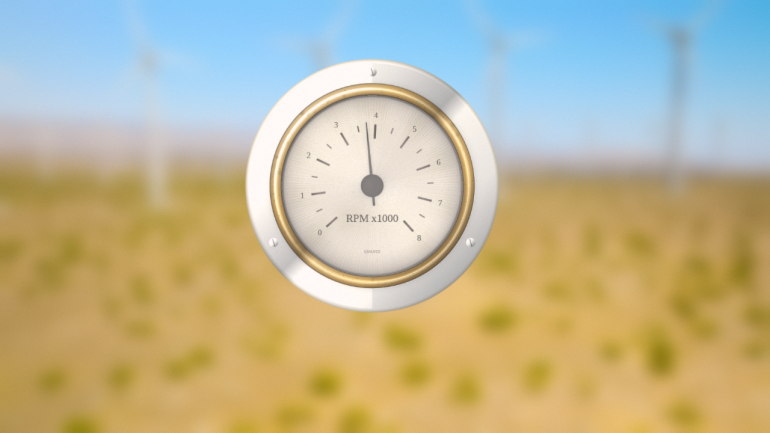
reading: 3750rpm
